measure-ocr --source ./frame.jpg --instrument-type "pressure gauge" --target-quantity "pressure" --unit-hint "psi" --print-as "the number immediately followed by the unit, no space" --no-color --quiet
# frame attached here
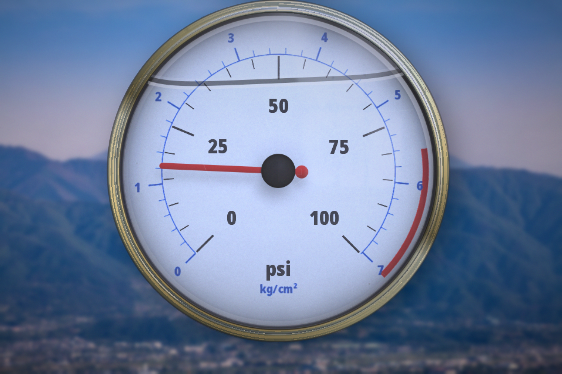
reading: 17.5psi
